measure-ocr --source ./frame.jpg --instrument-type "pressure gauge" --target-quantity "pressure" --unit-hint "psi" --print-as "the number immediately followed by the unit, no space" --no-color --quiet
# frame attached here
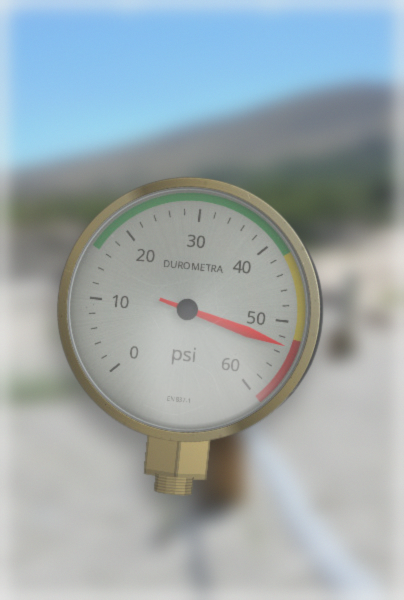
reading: 53psi
